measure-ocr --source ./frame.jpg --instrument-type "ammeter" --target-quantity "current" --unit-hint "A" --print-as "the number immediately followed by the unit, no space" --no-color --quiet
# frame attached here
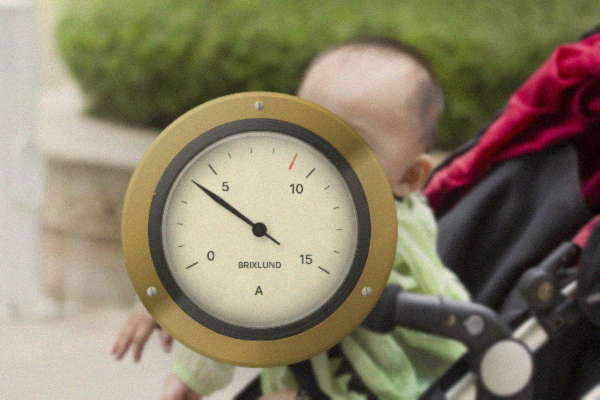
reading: 4A
